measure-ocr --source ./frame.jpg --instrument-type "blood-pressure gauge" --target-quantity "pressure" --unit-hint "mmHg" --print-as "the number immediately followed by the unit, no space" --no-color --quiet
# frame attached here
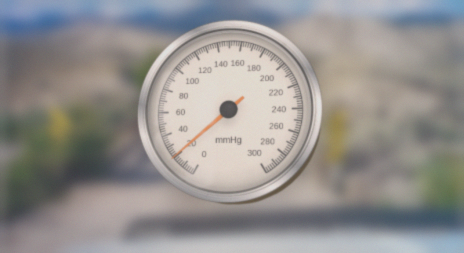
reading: 20mmHg
